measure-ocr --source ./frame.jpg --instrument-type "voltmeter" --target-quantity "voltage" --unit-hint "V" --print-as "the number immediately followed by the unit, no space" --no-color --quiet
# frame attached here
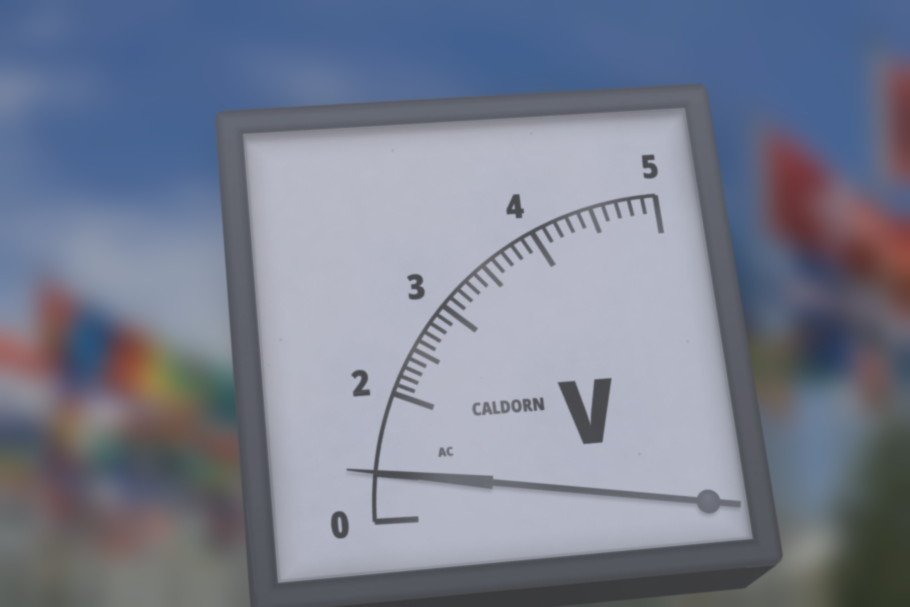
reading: 1V
